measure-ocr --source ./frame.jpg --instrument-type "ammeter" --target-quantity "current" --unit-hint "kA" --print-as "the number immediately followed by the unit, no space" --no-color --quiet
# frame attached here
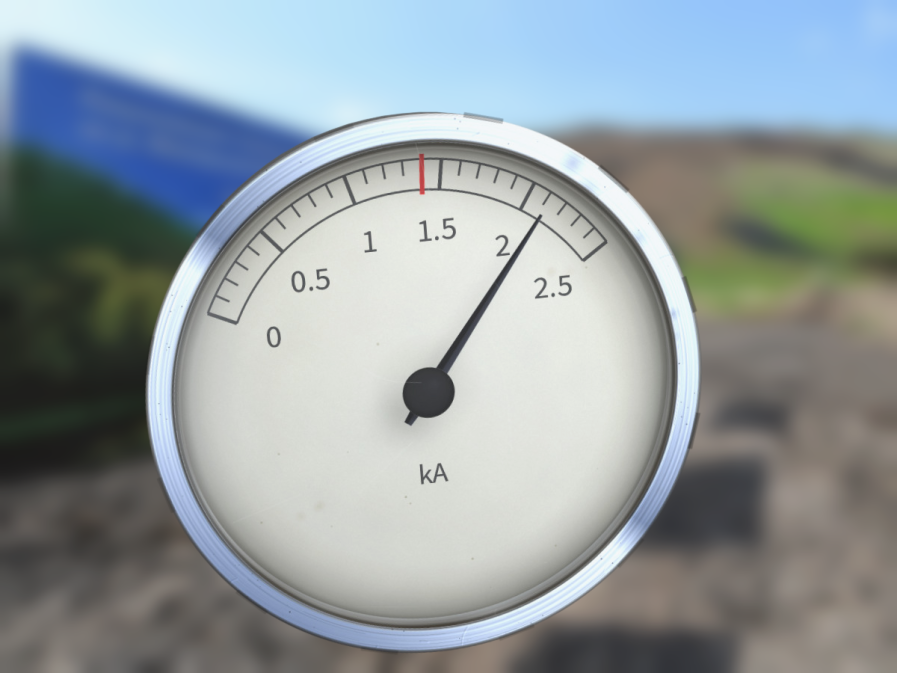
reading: 2.1kA
